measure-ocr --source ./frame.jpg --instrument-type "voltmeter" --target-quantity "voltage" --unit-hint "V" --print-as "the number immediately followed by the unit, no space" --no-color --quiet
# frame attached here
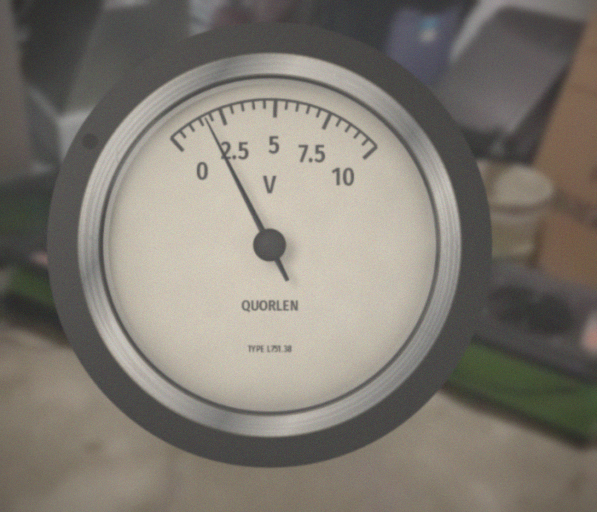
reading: 1.75V
